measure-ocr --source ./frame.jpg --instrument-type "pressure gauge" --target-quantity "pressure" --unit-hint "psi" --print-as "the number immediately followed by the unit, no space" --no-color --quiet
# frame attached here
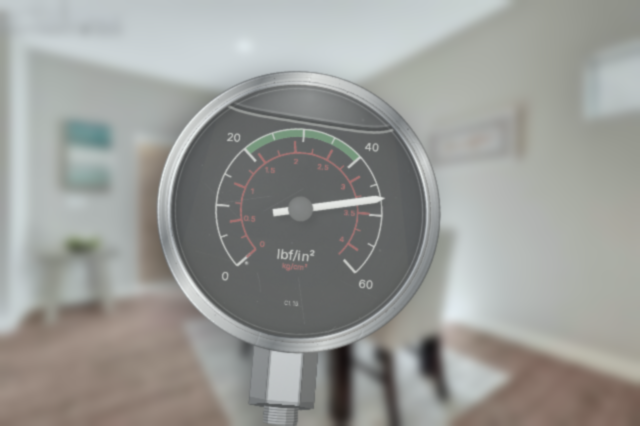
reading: 47.5psi
